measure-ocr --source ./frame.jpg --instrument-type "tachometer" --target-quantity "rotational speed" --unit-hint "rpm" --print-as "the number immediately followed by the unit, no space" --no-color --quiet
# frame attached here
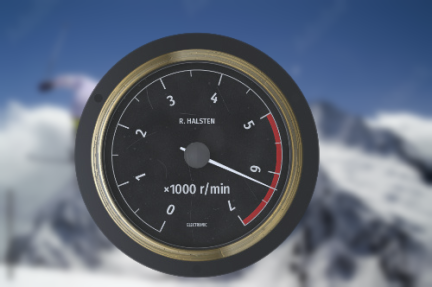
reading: 6250rpm
